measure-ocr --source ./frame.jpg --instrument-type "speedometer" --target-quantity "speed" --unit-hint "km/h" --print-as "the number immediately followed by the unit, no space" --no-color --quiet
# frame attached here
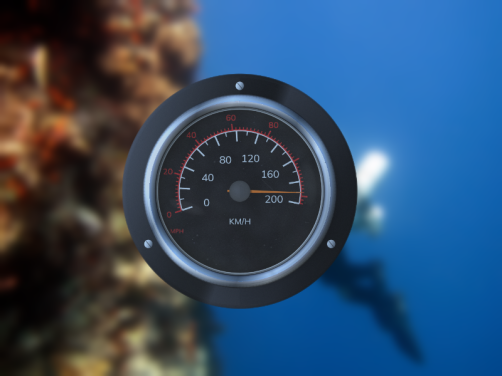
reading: 190km/h
